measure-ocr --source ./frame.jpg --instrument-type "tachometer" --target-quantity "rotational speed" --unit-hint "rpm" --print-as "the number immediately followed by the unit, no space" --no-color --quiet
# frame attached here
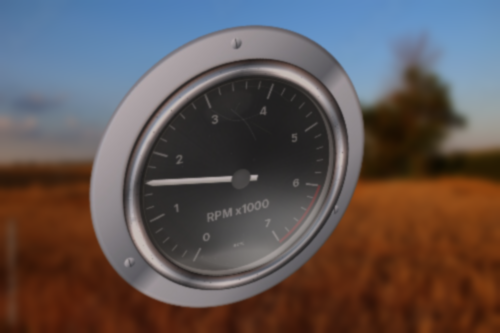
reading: 1600rpm
